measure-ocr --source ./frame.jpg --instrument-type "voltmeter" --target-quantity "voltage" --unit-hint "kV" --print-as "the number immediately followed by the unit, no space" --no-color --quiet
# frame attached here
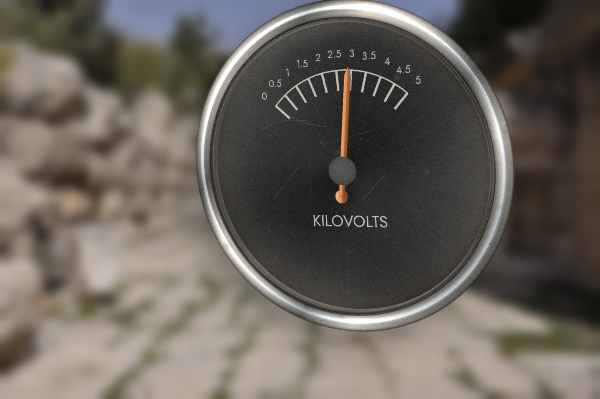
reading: 3kV
